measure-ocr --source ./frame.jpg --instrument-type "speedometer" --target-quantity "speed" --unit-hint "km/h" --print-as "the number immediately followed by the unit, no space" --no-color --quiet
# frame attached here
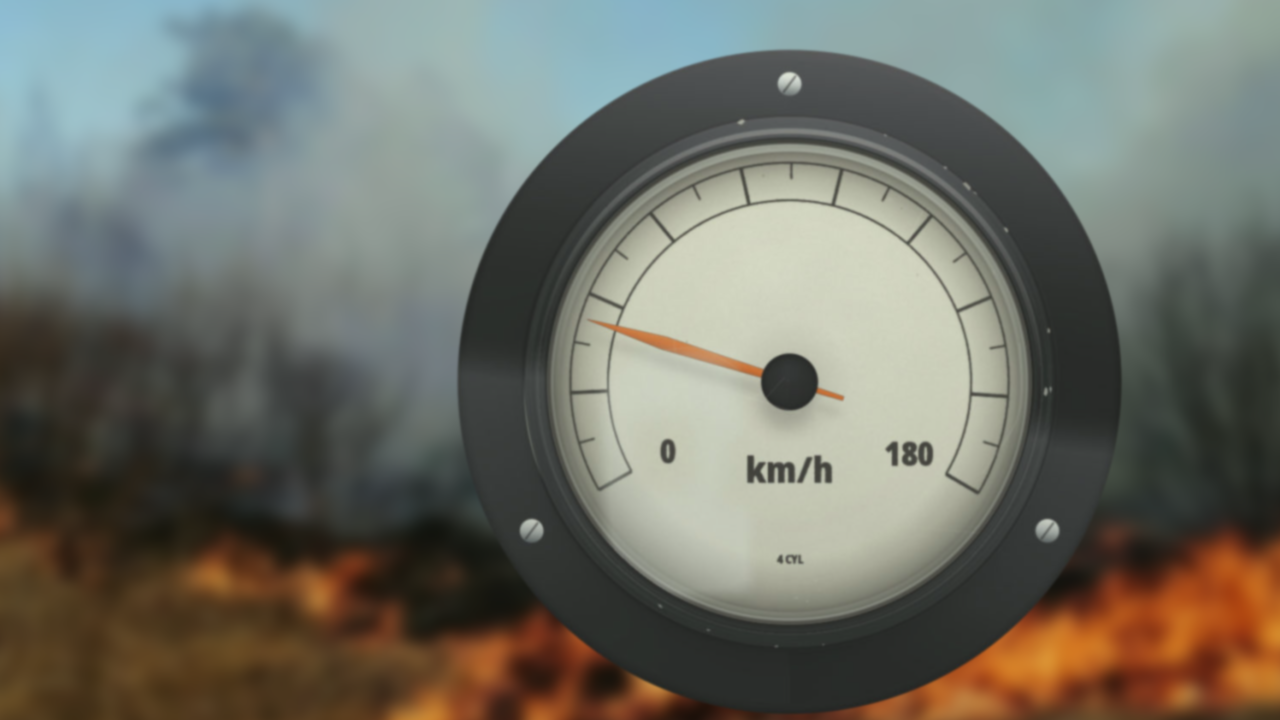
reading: 35km/h
